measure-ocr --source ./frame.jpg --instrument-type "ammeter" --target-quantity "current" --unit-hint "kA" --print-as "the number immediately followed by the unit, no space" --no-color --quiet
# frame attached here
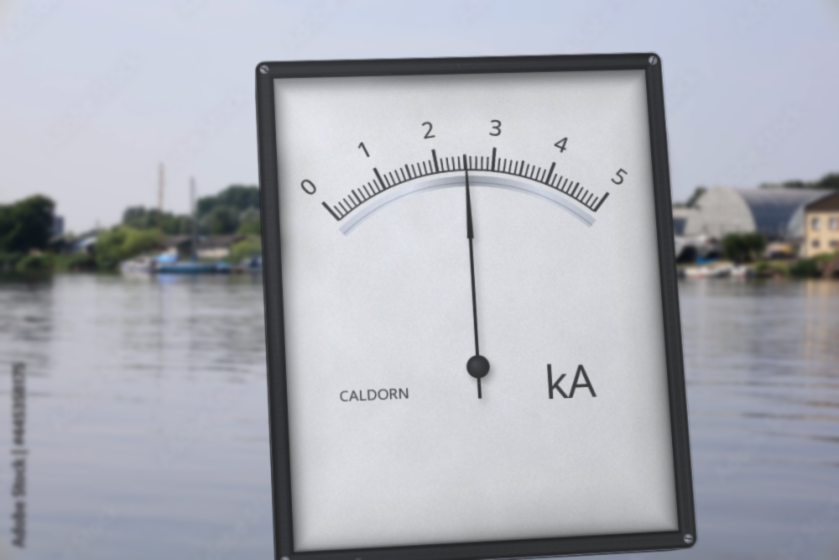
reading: 2.5kA
